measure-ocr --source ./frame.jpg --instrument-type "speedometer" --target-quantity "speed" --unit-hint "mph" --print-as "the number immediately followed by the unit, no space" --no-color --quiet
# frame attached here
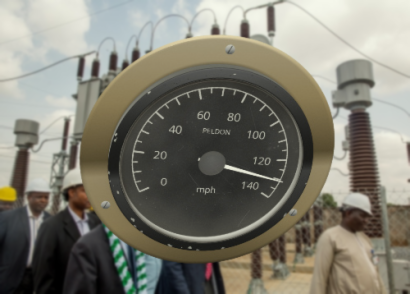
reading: 130mph
